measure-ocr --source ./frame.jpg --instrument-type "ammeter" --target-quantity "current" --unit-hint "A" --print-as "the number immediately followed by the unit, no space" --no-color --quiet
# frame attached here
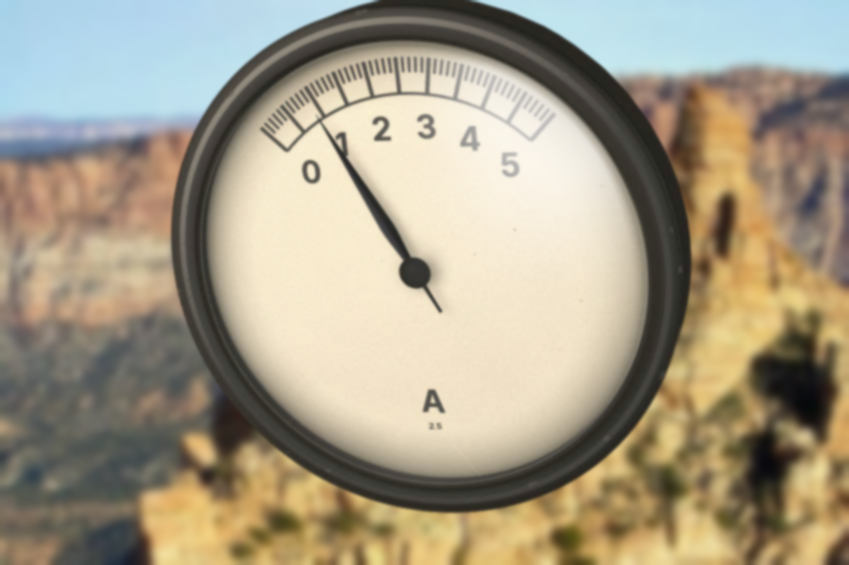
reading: 1A
